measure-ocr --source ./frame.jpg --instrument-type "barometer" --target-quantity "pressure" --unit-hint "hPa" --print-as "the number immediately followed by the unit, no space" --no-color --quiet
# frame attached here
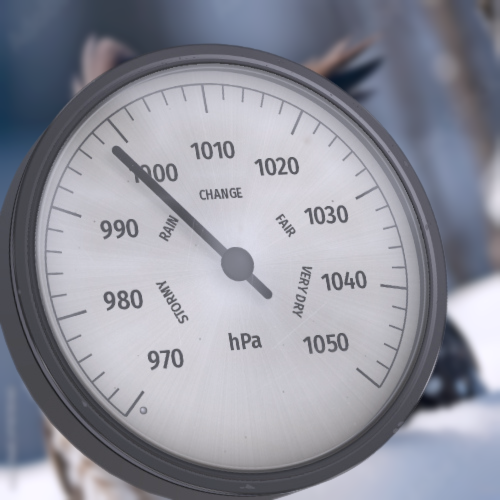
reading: 998hPa
